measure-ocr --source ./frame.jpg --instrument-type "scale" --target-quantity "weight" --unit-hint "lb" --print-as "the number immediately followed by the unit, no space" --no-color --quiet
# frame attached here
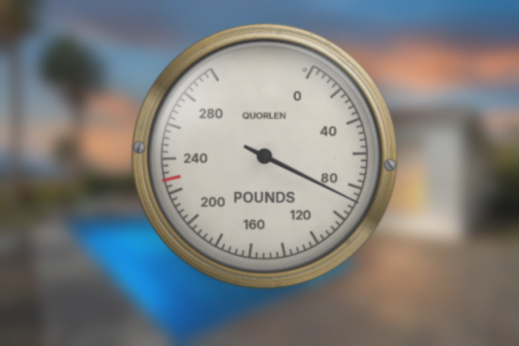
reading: 88lb
